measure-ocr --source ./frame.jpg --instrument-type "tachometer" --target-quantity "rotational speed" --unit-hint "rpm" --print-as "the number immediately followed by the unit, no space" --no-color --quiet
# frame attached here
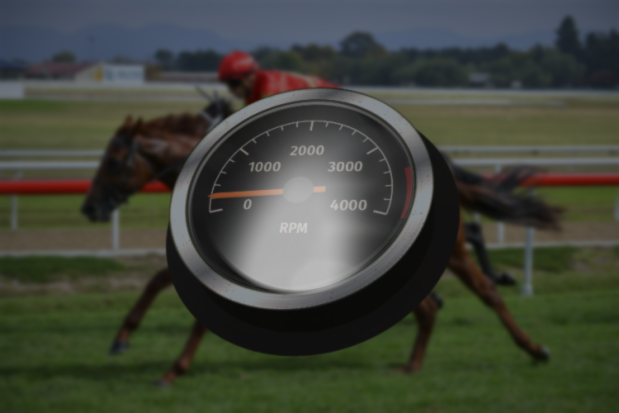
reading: 200rpm
